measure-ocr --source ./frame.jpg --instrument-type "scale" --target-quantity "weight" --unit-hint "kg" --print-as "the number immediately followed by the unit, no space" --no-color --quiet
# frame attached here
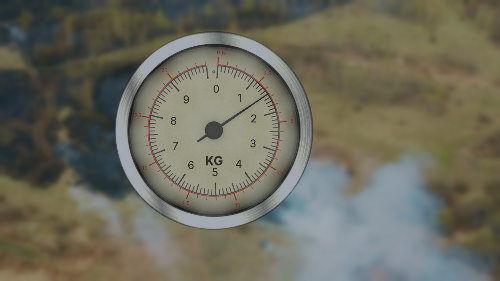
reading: 1.5kg
